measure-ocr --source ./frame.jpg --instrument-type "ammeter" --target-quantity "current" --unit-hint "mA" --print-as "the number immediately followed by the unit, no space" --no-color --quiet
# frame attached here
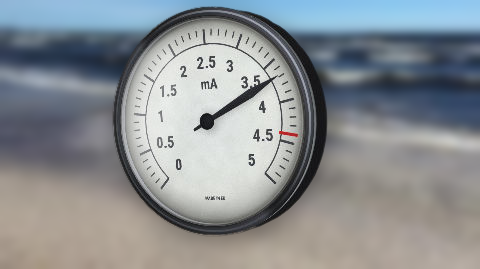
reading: 3.7mA
